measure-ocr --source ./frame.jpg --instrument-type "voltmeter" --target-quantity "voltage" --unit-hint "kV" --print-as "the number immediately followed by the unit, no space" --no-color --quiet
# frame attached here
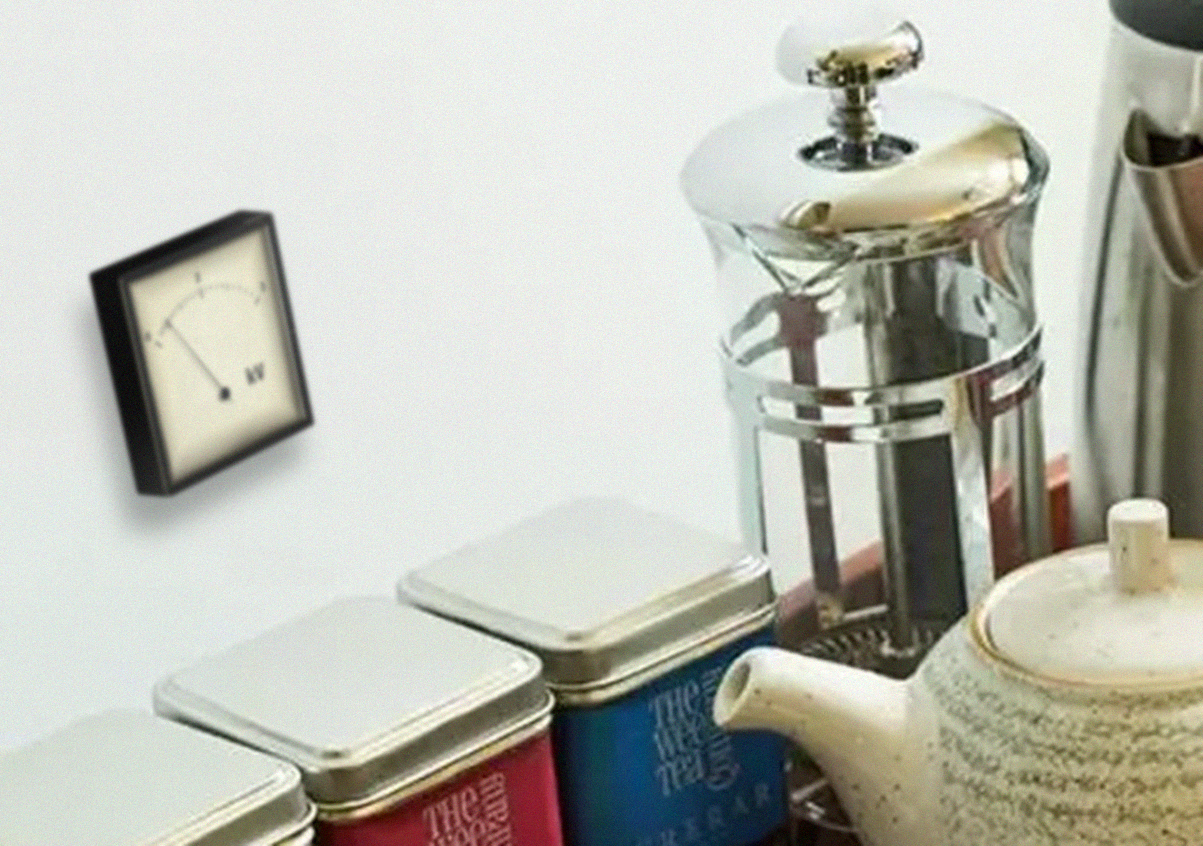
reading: 1kV
